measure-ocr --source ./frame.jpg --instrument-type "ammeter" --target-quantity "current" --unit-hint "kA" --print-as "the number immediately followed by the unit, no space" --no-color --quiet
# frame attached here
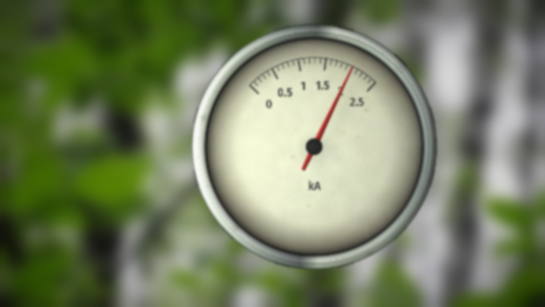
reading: 2kA
